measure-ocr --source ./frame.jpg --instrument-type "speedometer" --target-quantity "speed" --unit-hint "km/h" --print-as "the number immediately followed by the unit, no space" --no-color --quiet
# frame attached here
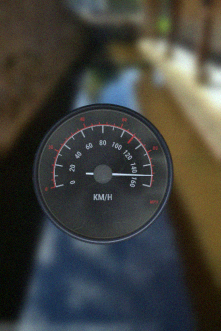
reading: 150km/h
